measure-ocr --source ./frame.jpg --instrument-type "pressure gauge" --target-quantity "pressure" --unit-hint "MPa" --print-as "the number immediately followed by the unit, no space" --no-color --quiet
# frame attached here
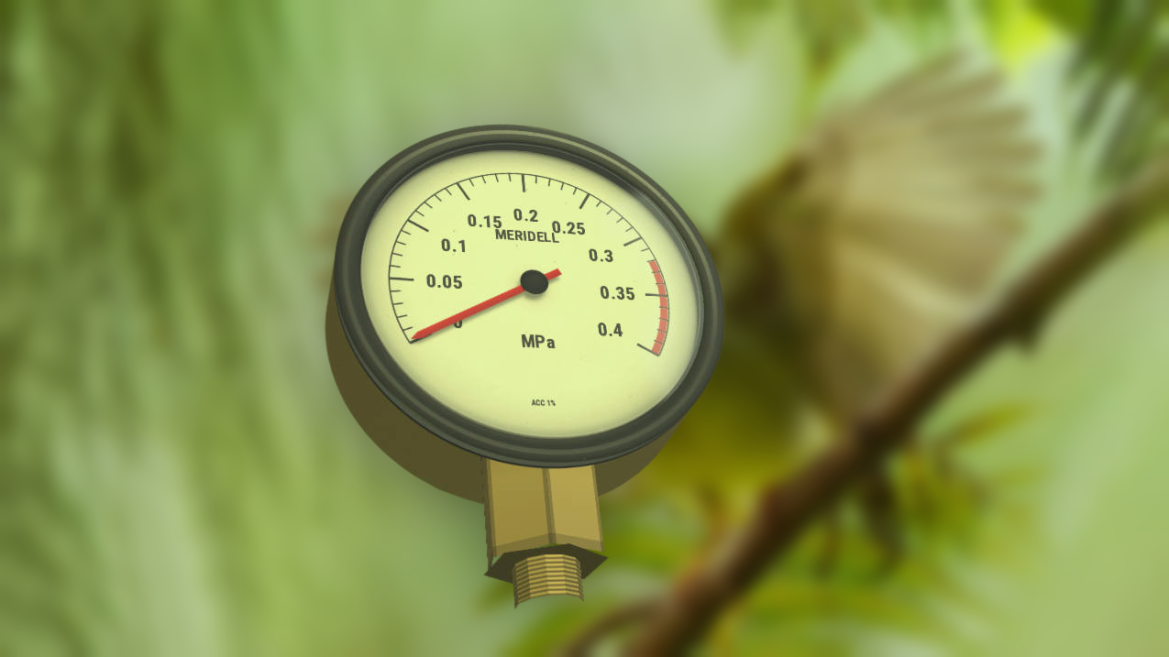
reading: 0MPa
